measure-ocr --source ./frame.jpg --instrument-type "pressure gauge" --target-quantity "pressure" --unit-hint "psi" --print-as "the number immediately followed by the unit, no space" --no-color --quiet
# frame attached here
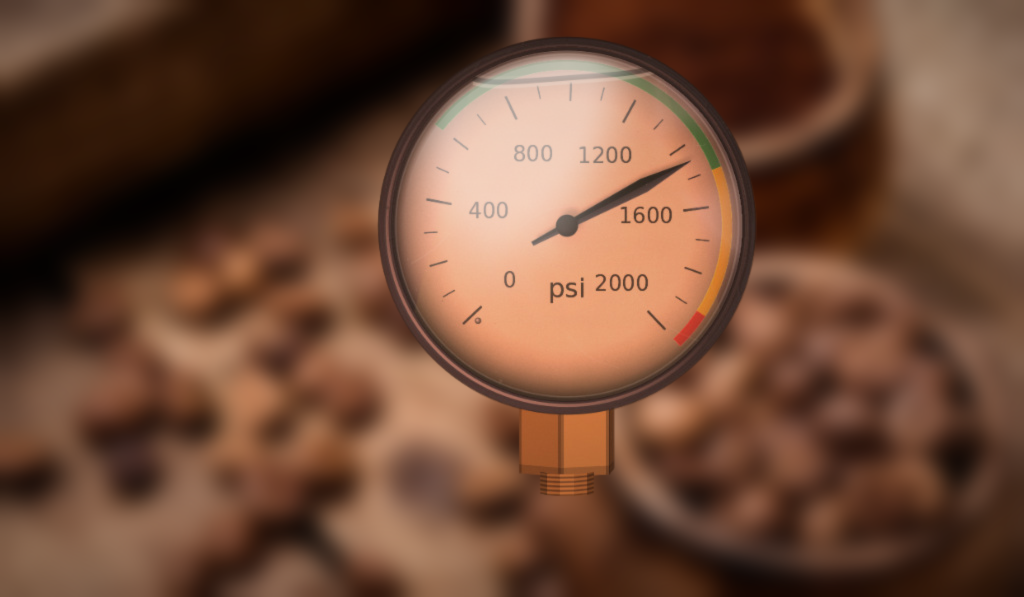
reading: 1450psi
